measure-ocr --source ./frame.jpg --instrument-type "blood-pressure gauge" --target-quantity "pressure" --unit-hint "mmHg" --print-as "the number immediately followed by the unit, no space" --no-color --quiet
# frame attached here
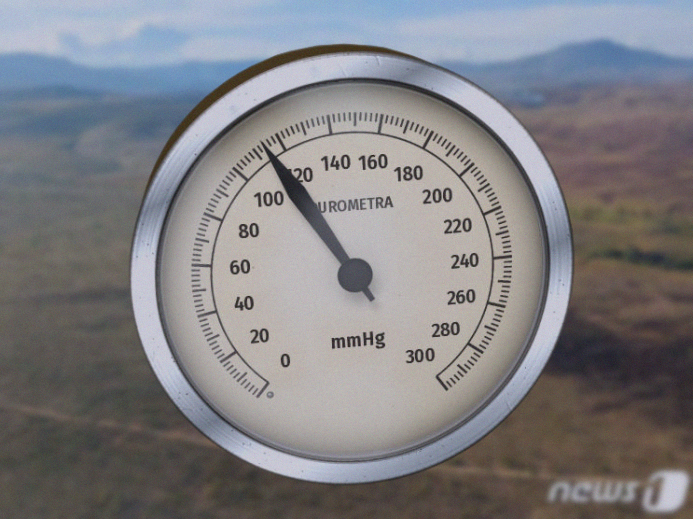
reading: 114mmHg
